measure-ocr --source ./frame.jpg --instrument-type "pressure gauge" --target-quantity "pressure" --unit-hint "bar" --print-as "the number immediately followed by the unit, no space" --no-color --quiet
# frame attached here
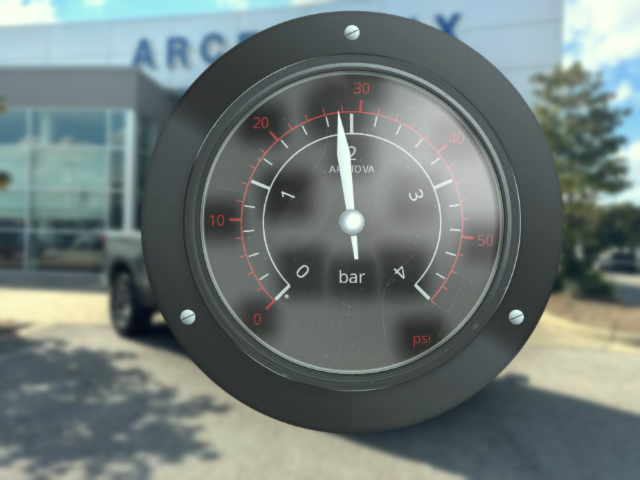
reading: 1.9bar
